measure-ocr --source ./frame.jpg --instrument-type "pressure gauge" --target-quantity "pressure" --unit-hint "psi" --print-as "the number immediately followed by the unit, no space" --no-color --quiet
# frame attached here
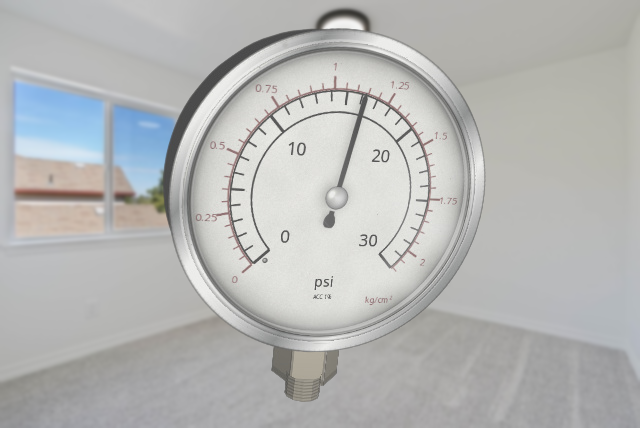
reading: 16psi
